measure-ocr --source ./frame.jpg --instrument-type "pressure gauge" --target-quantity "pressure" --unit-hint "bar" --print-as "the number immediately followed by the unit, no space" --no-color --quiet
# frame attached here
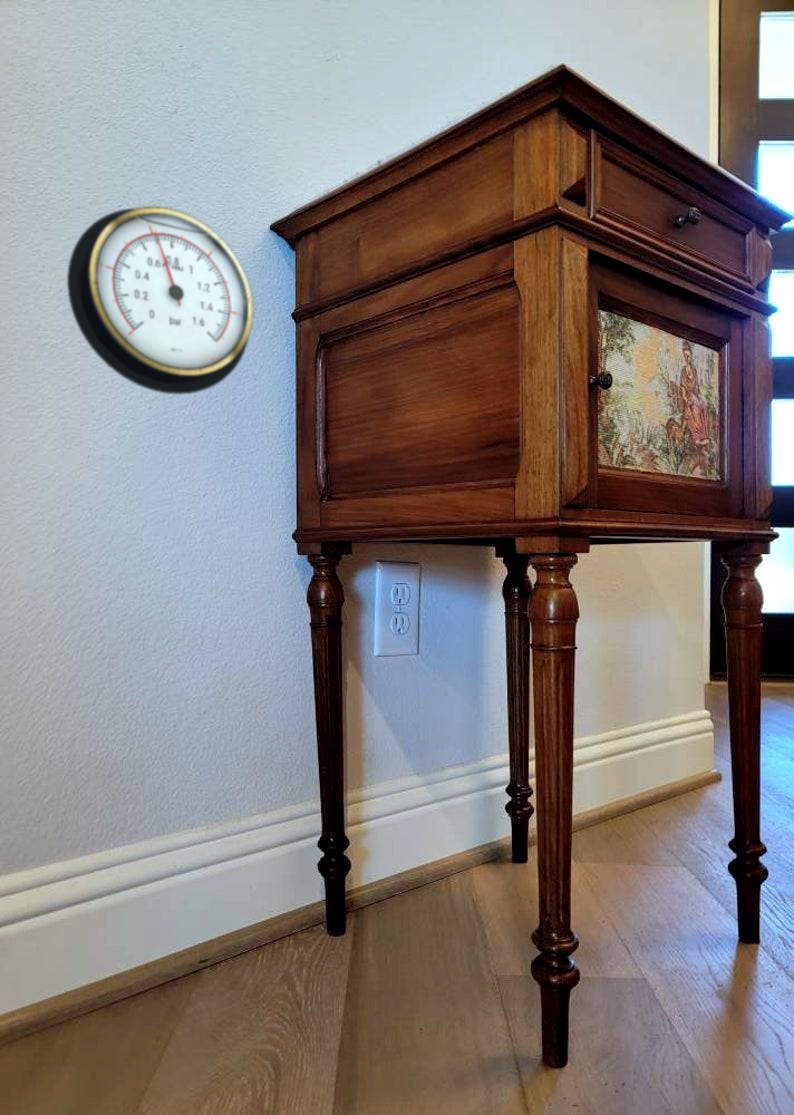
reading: 0.7bar
